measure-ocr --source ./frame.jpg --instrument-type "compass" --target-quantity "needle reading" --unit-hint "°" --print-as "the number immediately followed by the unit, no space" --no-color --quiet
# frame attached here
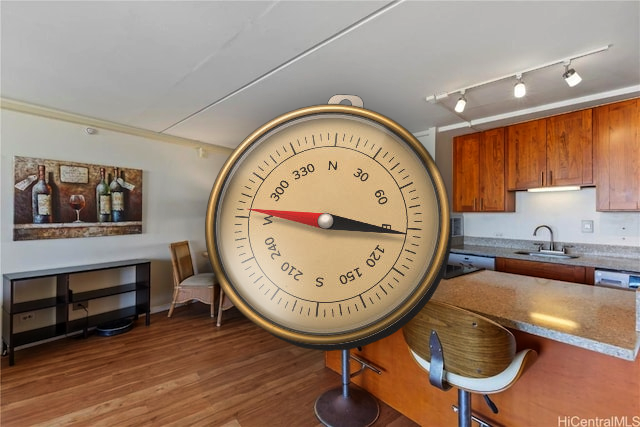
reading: 275°
